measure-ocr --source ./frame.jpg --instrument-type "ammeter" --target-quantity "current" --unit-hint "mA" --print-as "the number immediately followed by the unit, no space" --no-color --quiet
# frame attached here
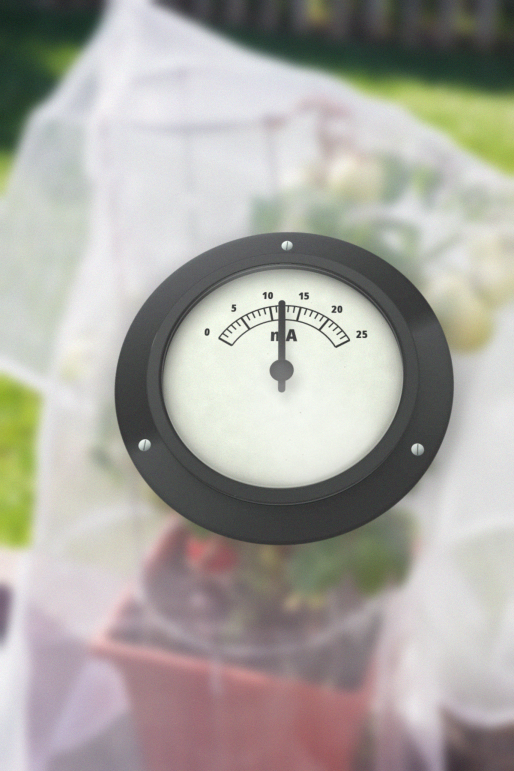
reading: 12mA
